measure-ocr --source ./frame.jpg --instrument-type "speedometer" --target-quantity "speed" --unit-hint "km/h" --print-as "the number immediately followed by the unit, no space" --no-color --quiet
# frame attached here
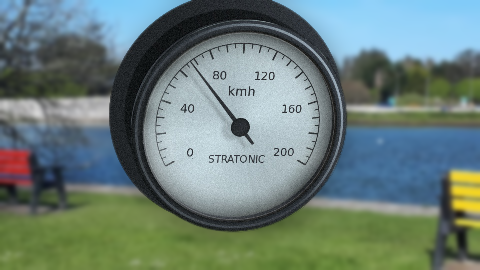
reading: 67.5km/h
